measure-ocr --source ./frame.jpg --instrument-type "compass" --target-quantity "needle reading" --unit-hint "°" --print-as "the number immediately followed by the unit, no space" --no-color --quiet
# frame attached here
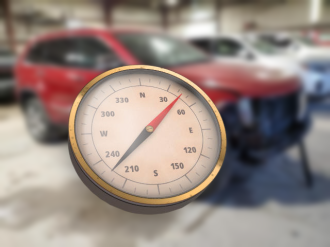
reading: 45°
